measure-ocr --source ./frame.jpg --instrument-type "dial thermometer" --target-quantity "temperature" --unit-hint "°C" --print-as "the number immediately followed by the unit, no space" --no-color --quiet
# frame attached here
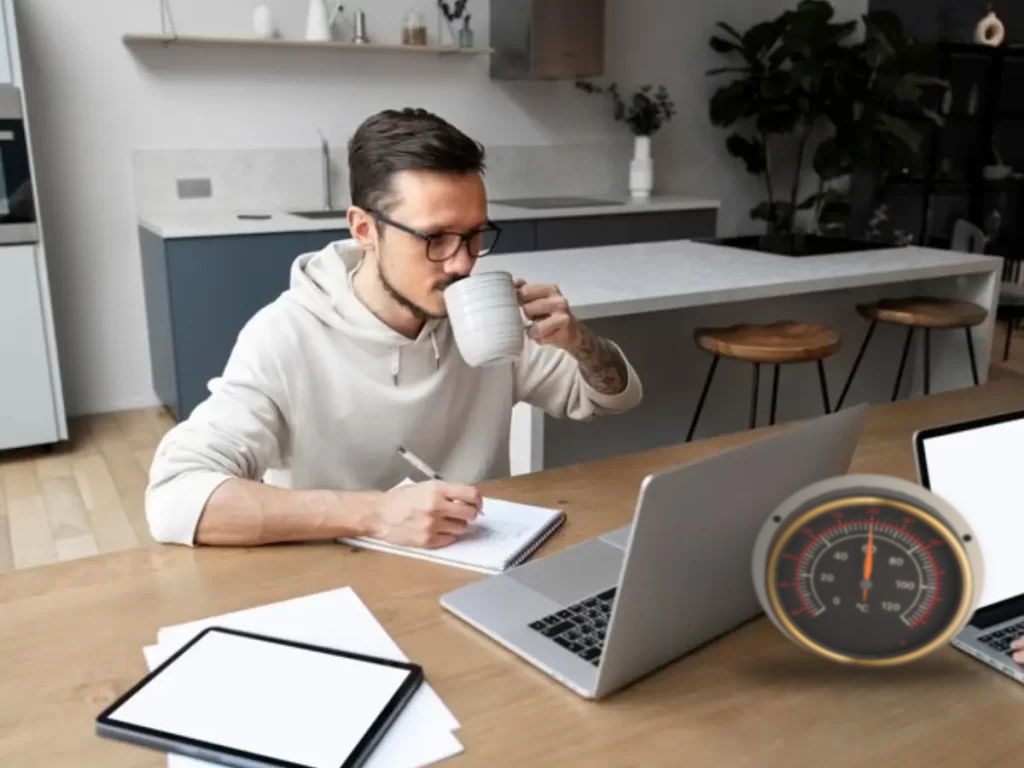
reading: 60°C
